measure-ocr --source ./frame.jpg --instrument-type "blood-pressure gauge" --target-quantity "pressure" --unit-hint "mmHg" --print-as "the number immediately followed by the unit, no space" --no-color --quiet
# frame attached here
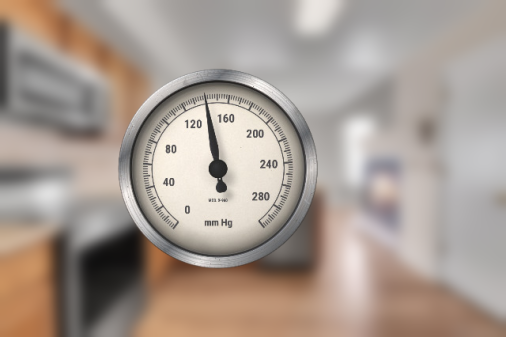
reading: 140mmHg
